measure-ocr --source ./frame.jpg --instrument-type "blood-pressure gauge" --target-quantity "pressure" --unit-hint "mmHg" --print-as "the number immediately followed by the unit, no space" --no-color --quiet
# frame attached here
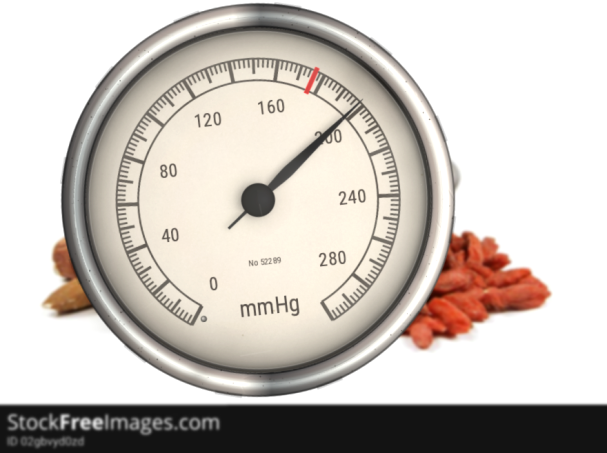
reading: 198mmHg
